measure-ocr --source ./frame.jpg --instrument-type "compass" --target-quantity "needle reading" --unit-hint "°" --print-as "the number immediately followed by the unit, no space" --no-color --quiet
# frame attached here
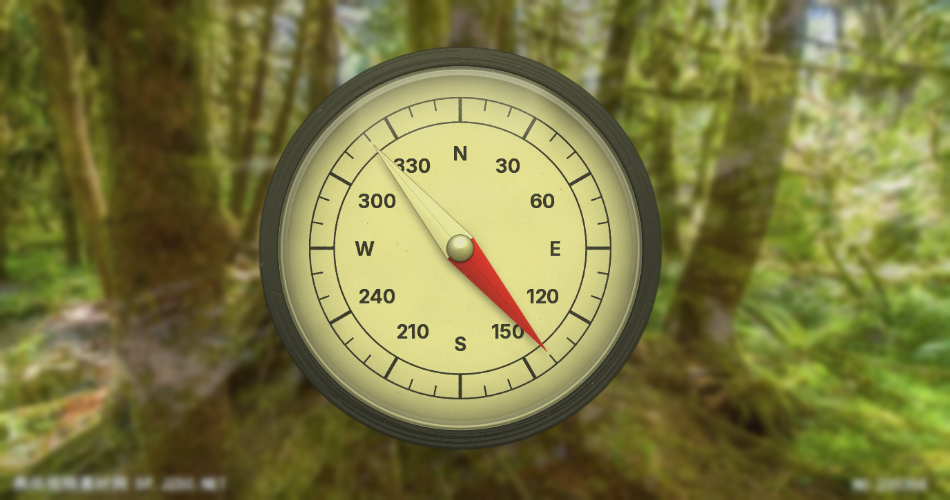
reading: 140°
